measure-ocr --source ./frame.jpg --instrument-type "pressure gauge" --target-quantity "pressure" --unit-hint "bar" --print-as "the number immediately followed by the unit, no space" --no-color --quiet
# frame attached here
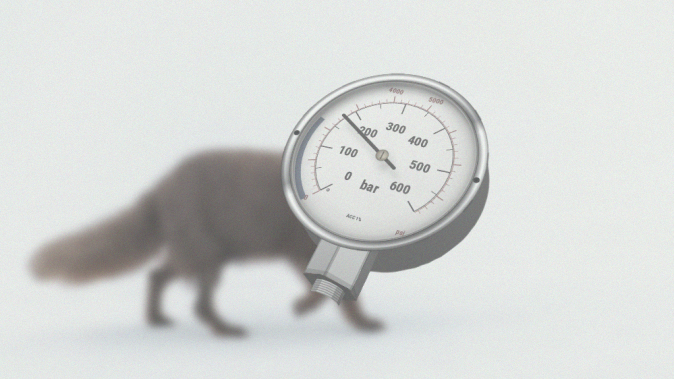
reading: 175bar
